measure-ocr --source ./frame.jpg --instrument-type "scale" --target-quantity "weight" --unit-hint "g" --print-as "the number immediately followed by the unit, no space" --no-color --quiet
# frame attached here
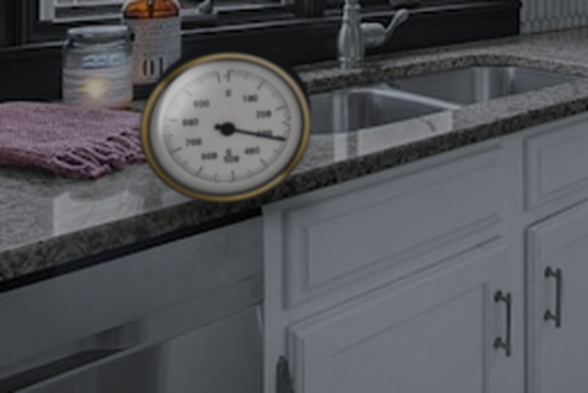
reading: 300g
